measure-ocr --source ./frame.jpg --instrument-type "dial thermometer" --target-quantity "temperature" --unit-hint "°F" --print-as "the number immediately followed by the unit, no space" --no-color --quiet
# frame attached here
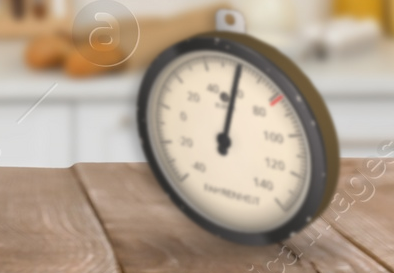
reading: 60°F
